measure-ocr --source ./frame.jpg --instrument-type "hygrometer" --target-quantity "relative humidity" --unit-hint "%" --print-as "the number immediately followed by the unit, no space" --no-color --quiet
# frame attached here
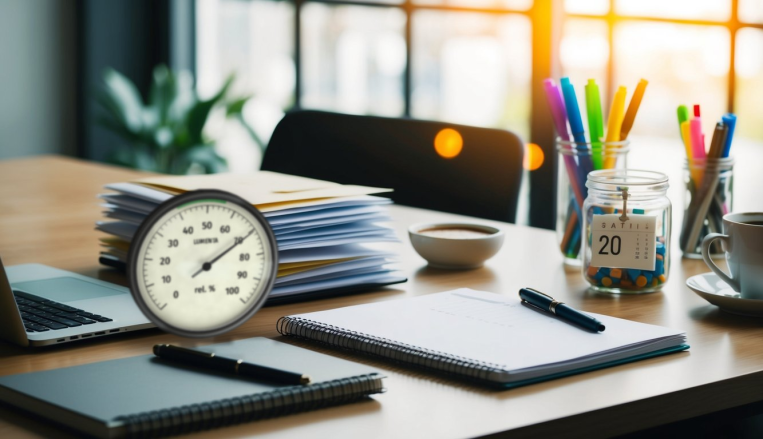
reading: 70%
